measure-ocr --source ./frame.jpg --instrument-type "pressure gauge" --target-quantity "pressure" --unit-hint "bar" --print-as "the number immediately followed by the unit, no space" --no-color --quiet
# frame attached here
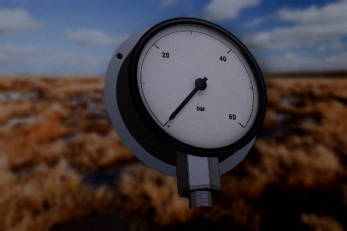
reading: 0bar
